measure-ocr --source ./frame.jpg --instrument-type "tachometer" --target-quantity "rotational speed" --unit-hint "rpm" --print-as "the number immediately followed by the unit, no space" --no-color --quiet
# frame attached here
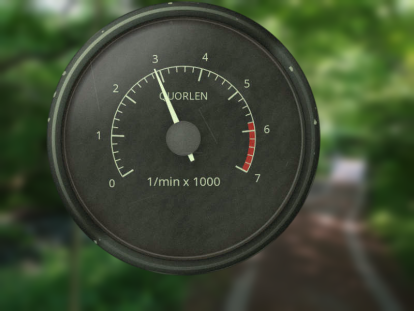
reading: 2900rpm
